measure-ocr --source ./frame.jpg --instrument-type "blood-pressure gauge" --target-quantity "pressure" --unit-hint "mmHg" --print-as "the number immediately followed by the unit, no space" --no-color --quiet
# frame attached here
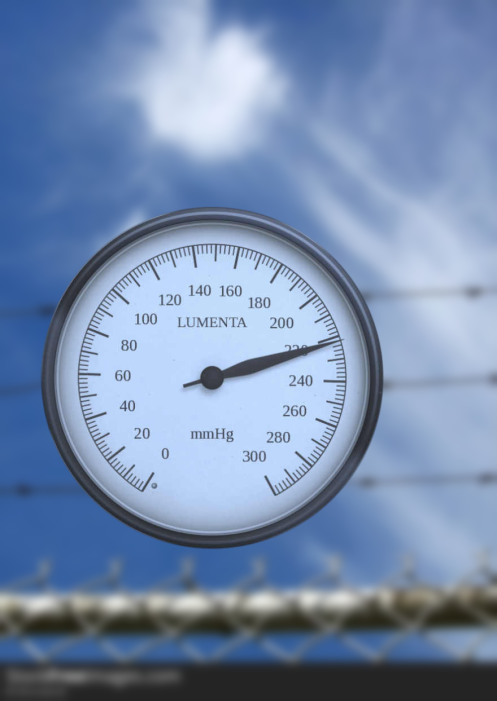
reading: 222mmHg
